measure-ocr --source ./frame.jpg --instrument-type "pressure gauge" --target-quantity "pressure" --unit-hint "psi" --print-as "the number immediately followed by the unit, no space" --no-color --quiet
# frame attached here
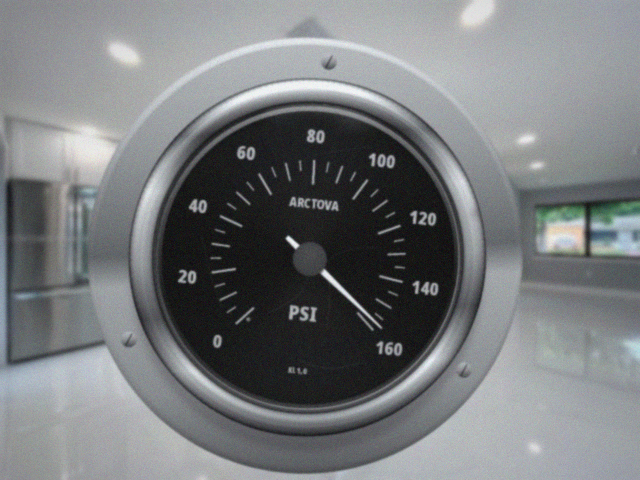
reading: 157.5psi
